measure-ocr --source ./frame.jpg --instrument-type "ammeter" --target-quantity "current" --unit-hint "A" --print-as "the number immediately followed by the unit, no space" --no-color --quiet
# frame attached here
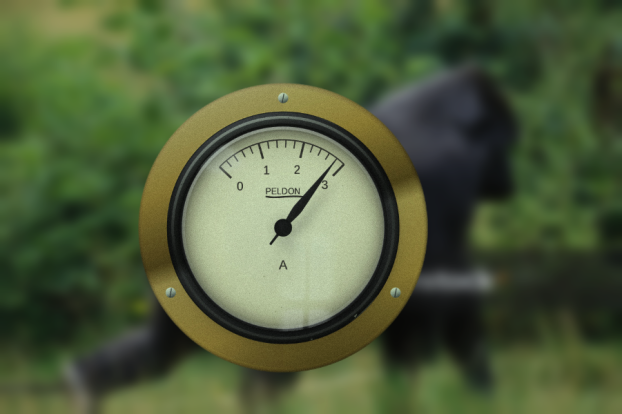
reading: 2.8A
